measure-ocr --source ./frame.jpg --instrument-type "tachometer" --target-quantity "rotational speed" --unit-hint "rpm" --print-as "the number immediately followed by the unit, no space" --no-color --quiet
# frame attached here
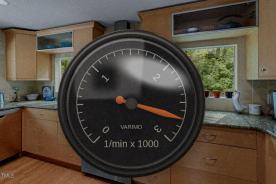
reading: 2700rpm
